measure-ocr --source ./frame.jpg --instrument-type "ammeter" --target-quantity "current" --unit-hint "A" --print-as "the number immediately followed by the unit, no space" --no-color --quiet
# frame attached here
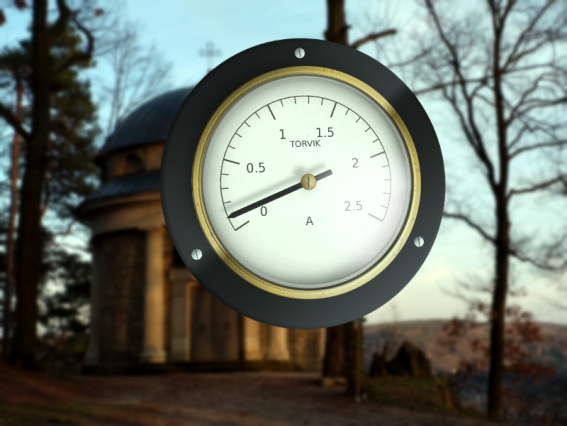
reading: 0.1A
